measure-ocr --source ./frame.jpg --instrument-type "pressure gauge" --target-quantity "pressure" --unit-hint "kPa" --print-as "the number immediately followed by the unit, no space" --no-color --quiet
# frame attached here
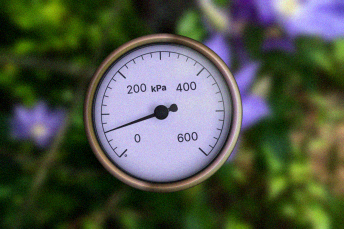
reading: 60kPa
